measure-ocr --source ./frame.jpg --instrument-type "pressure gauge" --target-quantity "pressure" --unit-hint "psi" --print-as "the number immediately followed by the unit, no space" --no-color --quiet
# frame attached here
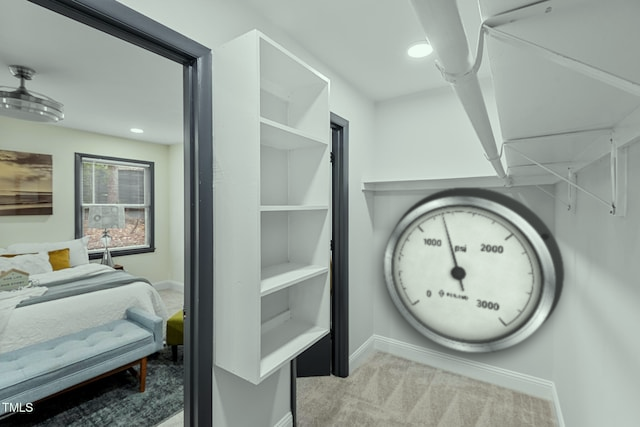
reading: 1300psi
